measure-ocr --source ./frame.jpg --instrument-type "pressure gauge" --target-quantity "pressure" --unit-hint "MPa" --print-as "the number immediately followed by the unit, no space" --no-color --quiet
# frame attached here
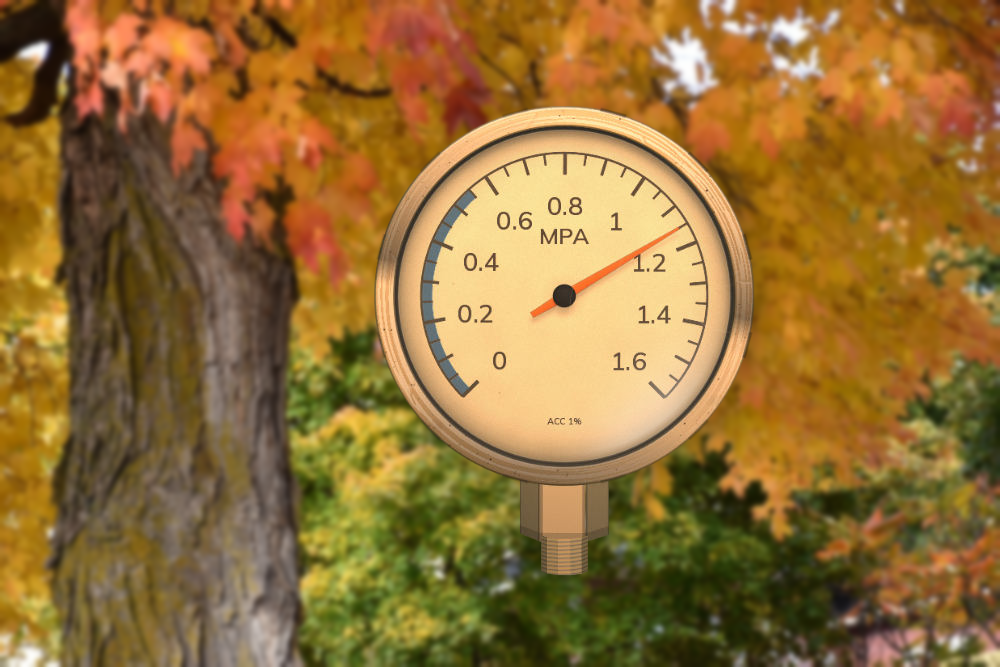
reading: 1.15MPa
